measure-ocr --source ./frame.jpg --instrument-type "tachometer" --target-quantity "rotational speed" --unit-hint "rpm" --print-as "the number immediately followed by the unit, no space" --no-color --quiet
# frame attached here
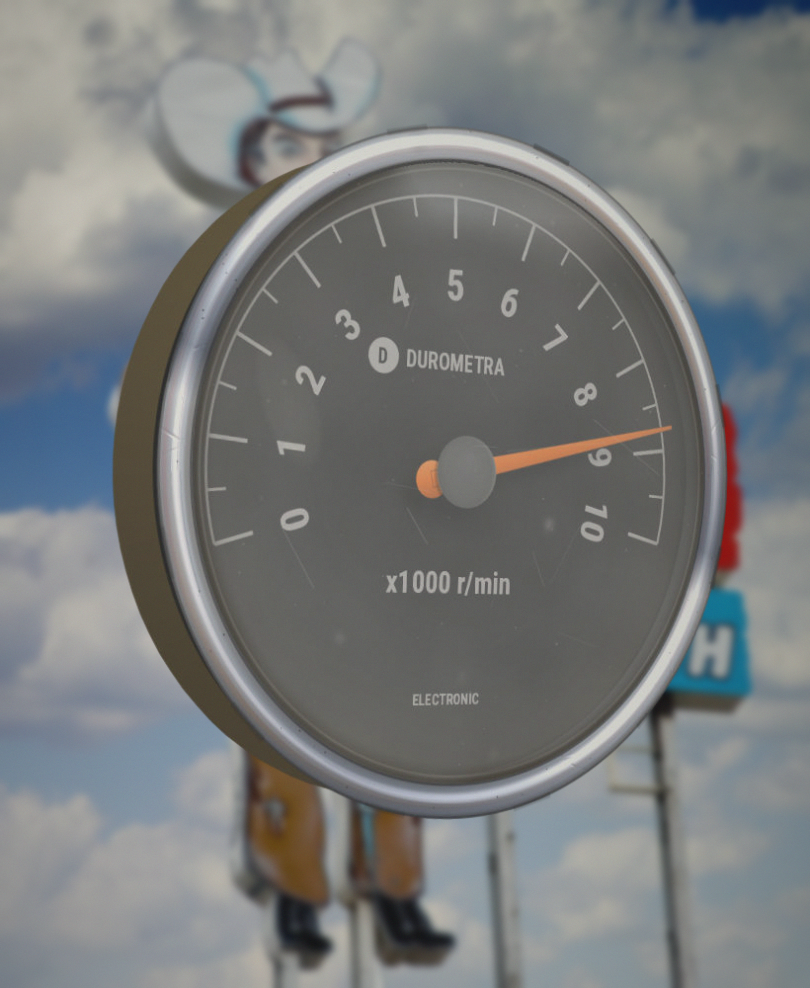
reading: 8750rpm
